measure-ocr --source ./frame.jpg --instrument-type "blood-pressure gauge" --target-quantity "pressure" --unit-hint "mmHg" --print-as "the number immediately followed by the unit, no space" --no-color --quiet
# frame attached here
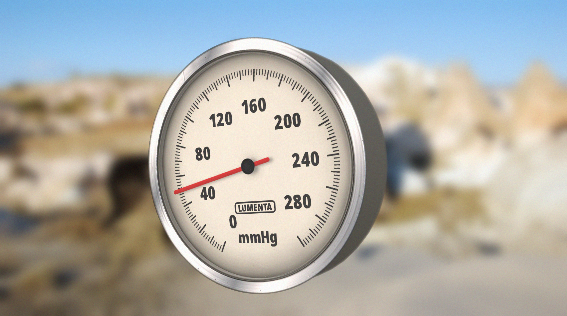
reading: 50mmHg
